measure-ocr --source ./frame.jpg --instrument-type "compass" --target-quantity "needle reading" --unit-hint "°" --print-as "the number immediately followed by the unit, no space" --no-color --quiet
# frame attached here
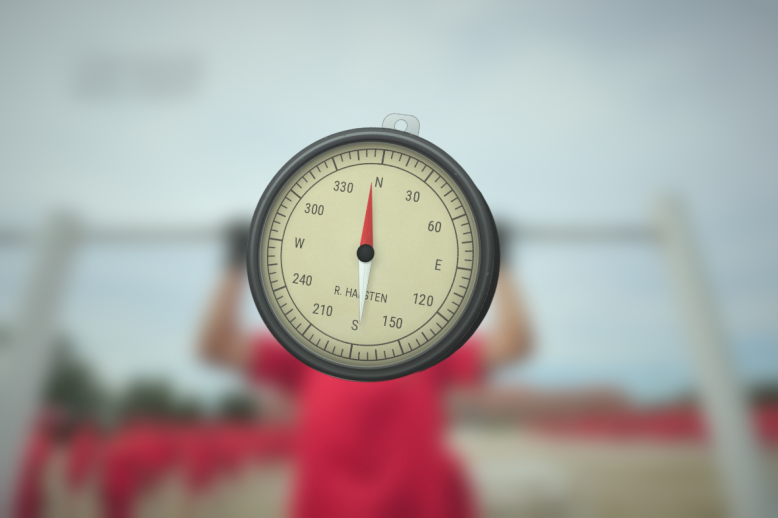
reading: 355°
